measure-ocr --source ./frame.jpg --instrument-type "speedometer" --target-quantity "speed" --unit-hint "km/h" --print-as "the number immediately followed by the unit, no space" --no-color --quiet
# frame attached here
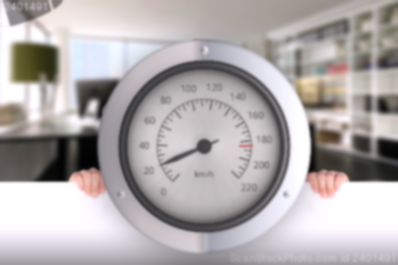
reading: 20km/h
